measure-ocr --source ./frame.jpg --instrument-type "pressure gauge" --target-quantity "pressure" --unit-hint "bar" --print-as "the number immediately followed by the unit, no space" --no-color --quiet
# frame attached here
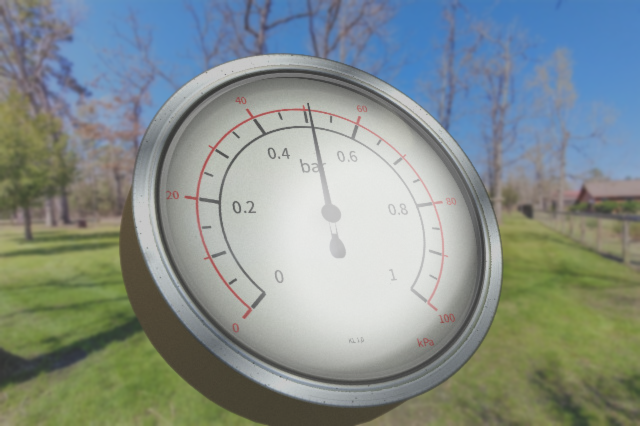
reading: 0.5bar
